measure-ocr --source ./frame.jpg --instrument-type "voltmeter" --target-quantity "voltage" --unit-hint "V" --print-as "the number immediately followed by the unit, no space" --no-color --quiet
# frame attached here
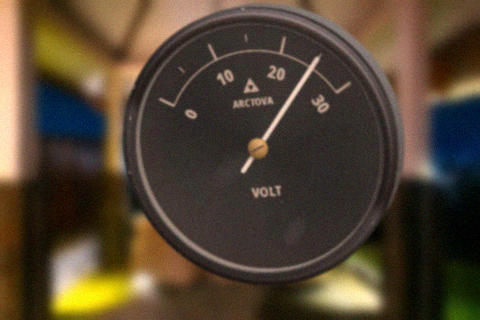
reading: 25V
